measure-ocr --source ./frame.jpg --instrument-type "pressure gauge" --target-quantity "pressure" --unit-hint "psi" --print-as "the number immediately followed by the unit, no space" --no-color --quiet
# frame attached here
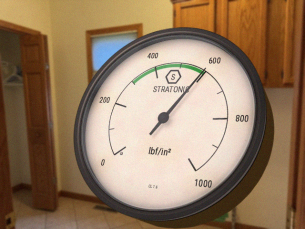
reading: 600psi
